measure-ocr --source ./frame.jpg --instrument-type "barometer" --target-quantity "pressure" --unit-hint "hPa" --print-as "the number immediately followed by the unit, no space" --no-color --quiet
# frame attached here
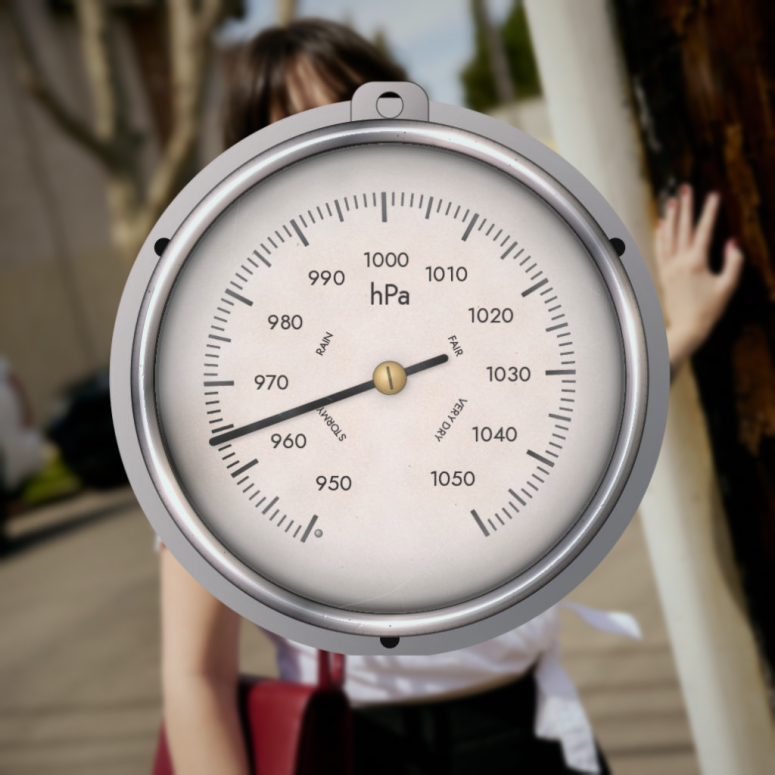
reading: 964hPa
